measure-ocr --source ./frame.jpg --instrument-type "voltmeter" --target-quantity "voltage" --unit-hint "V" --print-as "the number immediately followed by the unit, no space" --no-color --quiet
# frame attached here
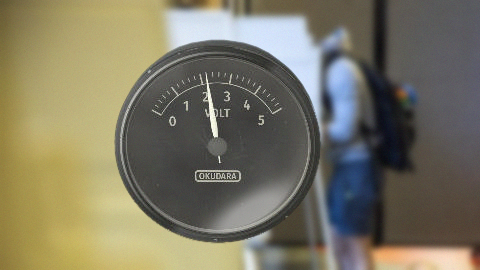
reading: 2.2V
